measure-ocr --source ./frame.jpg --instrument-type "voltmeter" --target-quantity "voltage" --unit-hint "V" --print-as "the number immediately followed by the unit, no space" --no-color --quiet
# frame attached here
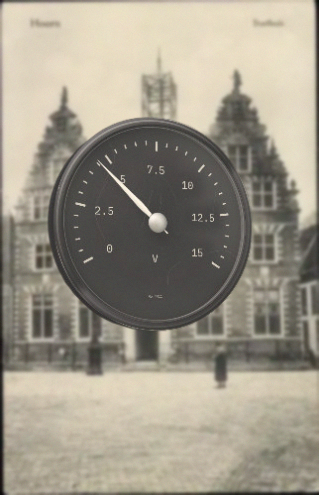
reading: 4.5V
